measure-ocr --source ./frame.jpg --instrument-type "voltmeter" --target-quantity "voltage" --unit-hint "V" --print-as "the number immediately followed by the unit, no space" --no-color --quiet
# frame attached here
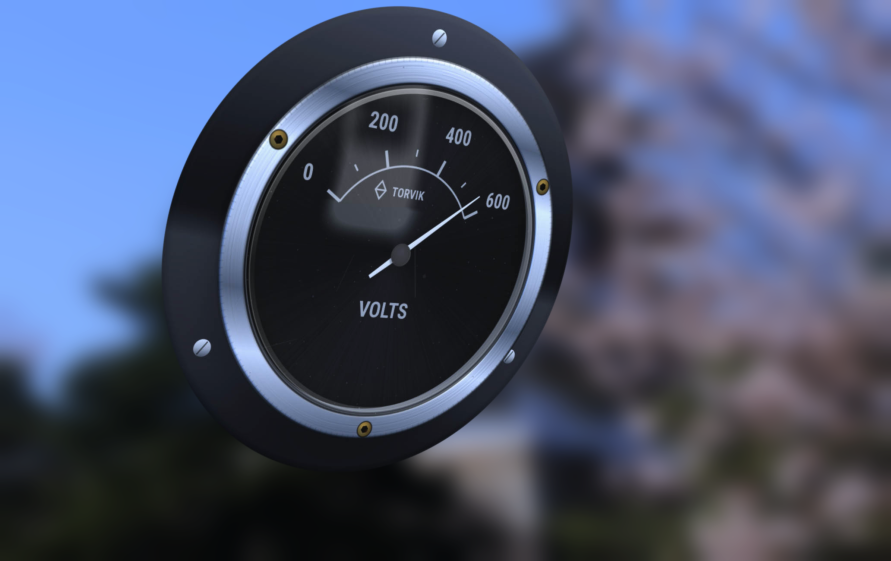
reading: 550V
